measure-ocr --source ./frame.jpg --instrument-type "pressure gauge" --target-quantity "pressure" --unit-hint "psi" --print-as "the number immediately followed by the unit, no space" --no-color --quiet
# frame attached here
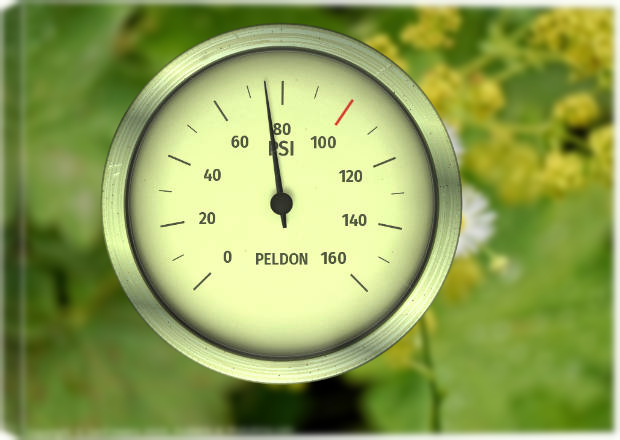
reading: 75psi
